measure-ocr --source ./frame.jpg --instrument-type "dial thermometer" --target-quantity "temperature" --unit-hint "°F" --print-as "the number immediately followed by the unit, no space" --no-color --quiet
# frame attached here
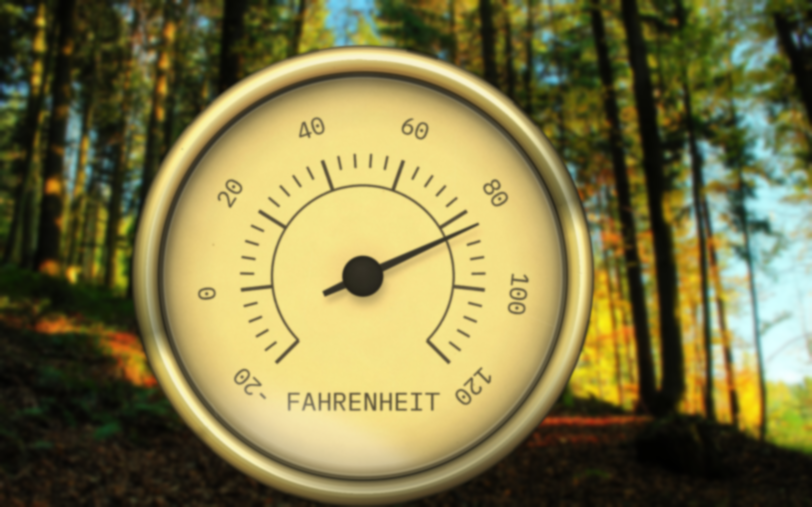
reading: 84°F
